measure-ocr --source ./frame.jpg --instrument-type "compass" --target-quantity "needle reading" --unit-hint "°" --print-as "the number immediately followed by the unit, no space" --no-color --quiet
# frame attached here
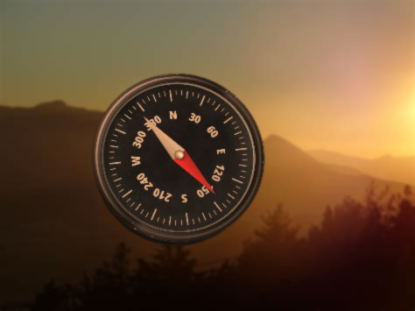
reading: 145°
